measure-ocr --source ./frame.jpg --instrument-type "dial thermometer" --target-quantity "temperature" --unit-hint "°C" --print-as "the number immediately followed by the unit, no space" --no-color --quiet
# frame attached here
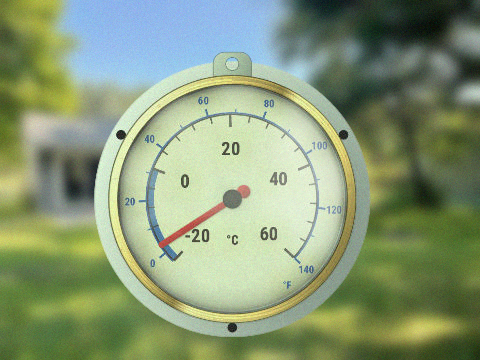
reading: -16°C
